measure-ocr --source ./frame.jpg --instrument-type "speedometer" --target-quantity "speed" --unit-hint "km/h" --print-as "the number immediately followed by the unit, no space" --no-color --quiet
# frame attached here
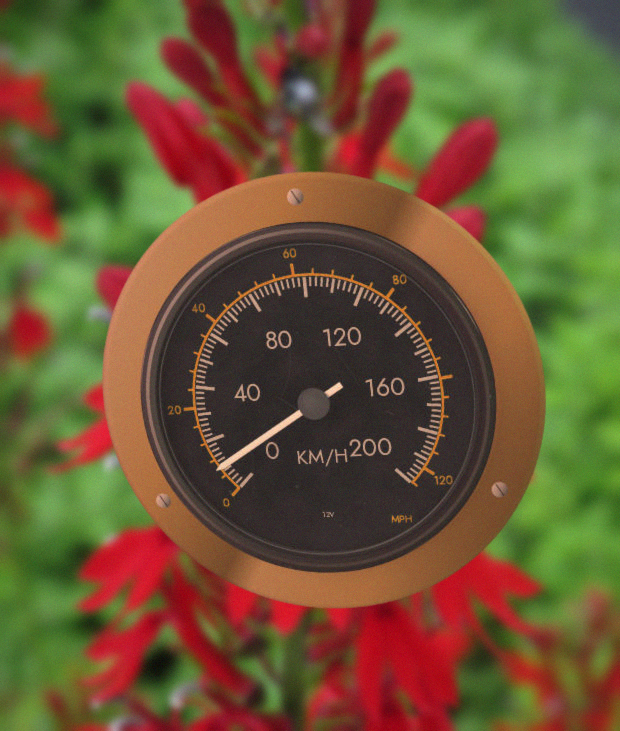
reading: 10km/h
